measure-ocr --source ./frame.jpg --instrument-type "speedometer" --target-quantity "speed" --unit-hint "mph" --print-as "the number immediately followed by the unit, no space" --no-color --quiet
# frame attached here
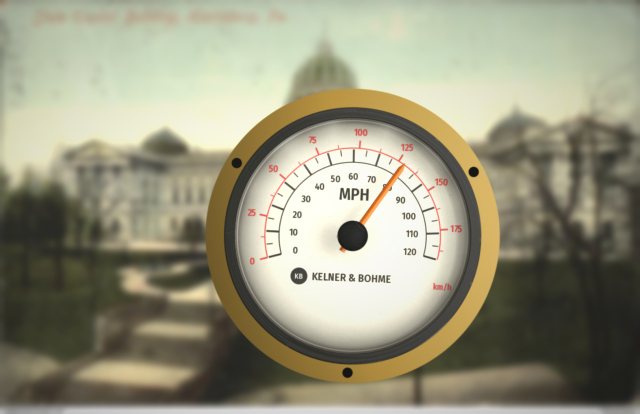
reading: 80mph
